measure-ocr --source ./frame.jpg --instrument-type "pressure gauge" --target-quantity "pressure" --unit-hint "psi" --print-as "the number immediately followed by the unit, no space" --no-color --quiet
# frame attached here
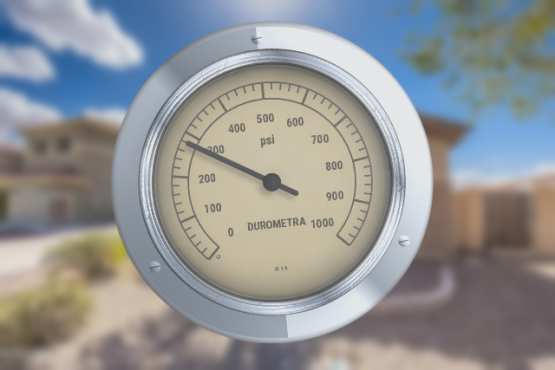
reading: 280psi
